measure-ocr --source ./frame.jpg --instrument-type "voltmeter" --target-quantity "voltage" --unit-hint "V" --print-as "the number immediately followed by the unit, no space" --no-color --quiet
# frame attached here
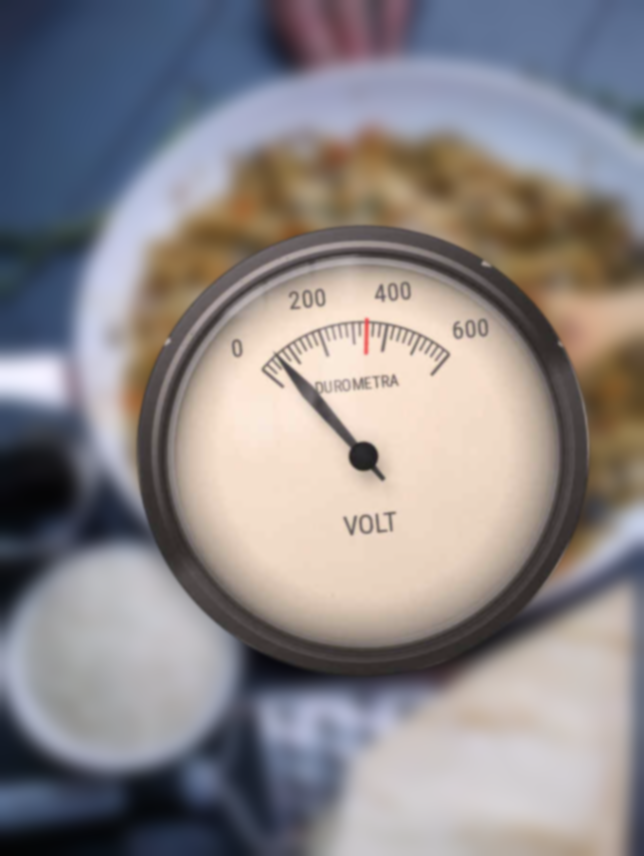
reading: 60V
